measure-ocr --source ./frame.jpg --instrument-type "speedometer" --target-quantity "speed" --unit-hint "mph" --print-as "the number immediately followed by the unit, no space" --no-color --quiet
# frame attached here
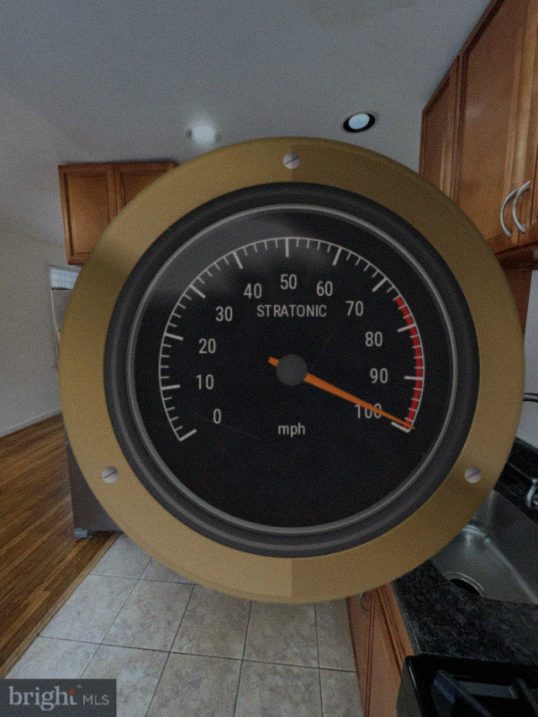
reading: 99mph
